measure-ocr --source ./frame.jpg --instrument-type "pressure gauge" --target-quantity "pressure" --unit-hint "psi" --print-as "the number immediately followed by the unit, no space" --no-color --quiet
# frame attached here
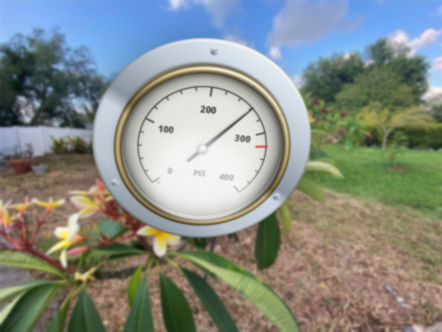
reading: 260psi
